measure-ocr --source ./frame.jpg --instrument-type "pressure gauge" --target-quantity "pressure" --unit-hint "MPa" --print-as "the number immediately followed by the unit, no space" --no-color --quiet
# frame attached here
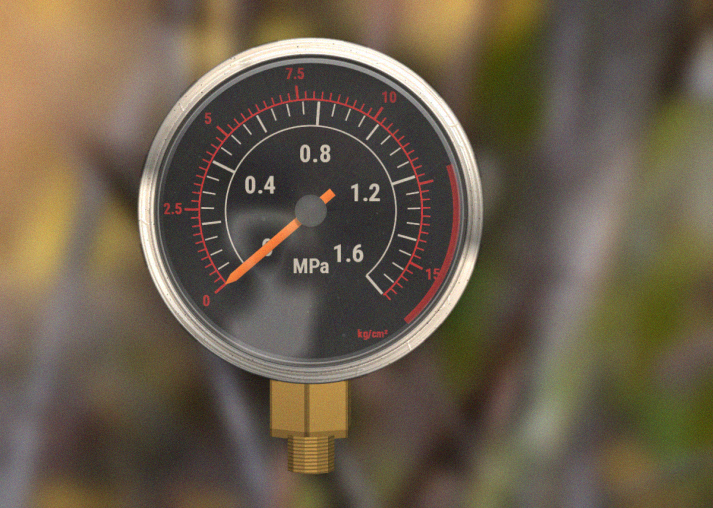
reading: 0MPa
